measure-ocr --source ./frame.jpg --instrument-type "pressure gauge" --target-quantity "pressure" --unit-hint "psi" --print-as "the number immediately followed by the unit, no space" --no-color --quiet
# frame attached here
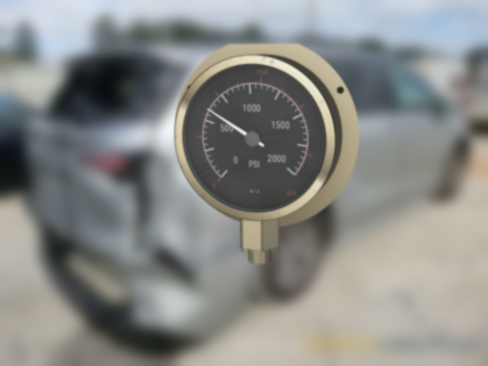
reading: 600psi
